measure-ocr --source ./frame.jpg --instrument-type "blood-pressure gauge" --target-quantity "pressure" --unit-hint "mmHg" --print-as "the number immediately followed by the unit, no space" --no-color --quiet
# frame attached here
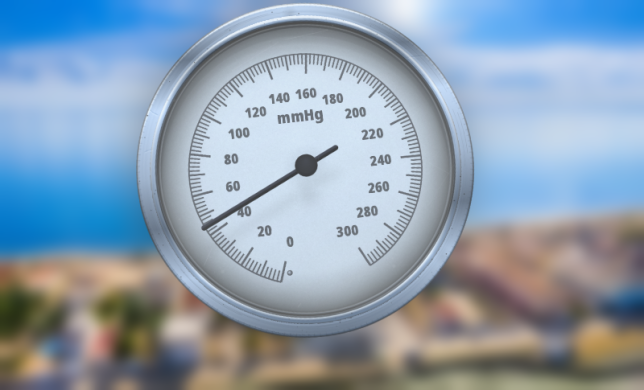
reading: 44mmHg
